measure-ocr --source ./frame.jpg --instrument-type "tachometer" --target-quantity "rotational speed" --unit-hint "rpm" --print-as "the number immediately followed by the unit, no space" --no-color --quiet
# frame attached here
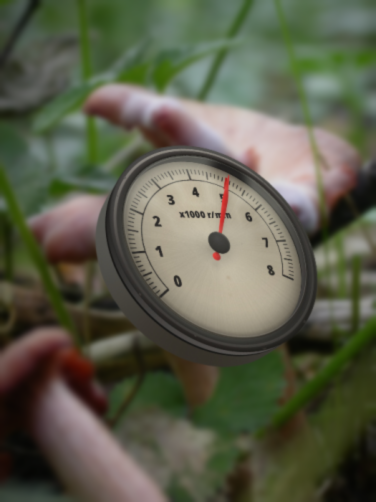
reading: 5000rpm
